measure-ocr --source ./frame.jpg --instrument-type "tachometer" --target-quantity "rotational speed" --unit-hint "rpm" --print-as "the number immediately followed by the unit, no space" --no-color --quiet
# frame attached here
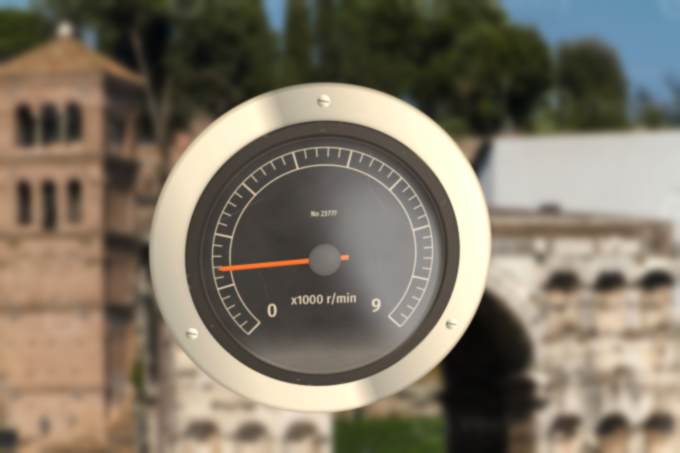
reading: 1400rpm
